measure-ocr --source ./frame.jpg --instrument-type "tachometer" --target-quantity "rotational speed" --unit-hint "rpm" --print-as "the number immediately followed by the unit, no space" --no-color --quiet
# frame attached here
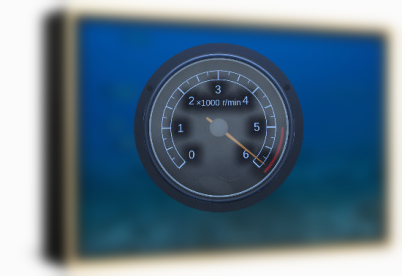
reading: 5875rpm
